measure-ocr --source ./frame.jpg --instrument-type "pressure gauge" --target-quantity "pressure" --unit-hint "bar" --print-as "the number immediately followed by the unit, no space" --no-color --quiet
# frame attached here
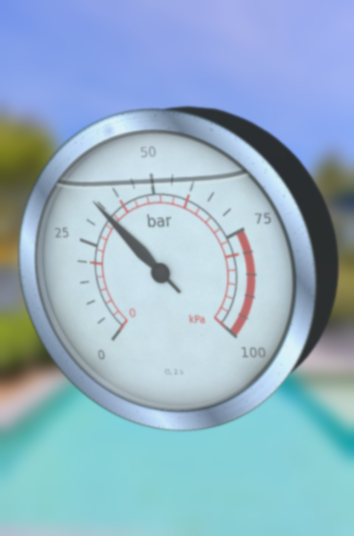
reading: 35bar
